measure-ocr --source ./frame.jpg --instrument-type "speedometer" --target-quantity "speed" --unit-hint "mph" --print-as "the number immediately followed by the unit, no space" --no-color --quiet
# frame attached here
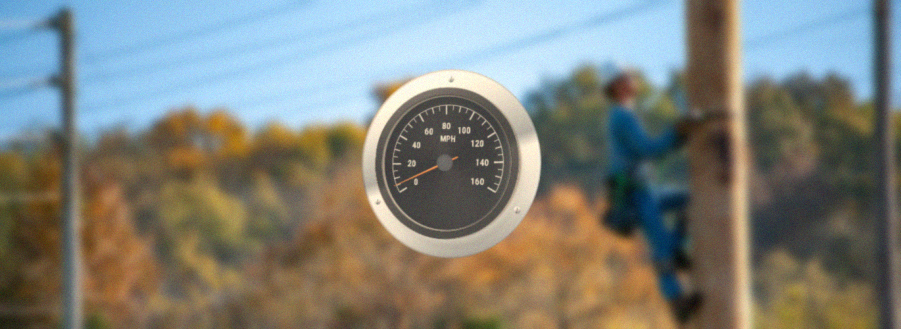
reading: 5mph
